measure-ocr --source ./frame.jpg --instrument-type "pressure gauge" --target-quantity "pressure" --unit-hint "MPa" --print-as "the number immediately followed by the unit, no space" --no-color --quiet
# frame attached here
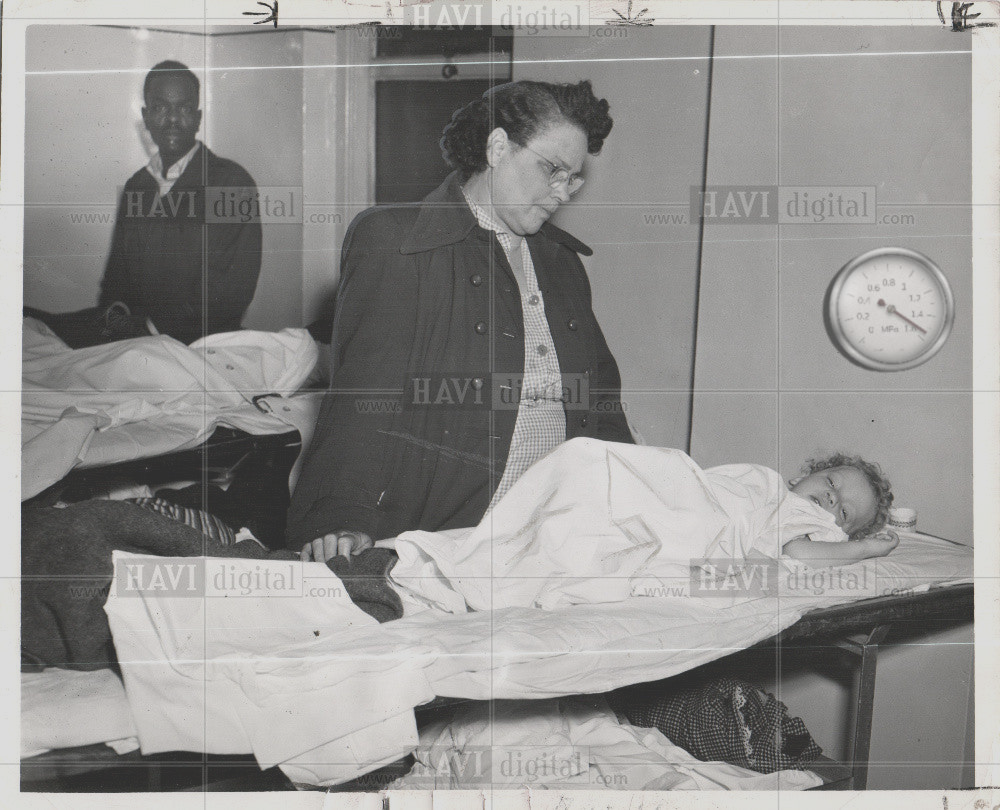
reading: 1.55MPa
